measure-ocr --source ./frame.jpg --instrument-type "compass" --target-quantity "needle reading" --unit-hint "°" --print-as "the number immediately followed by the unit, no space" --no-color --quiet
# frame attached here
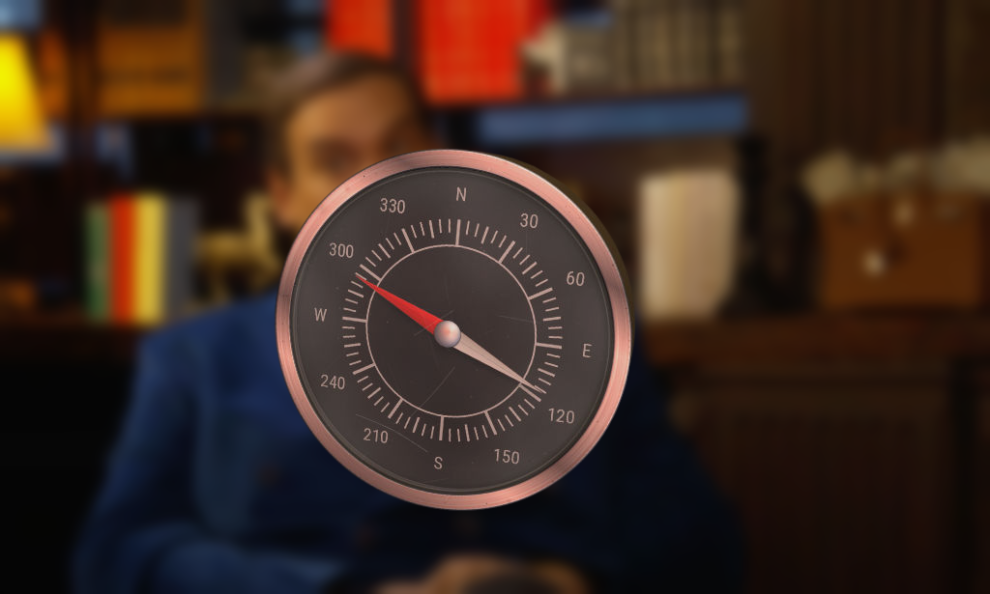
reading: 295°
